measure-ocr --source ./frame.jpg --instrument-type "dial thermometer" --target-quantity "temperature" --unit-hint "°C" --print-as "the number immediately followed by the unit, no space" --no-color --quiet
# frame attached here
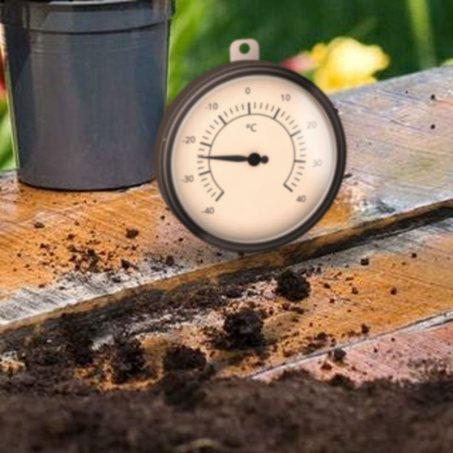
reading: -24°C
